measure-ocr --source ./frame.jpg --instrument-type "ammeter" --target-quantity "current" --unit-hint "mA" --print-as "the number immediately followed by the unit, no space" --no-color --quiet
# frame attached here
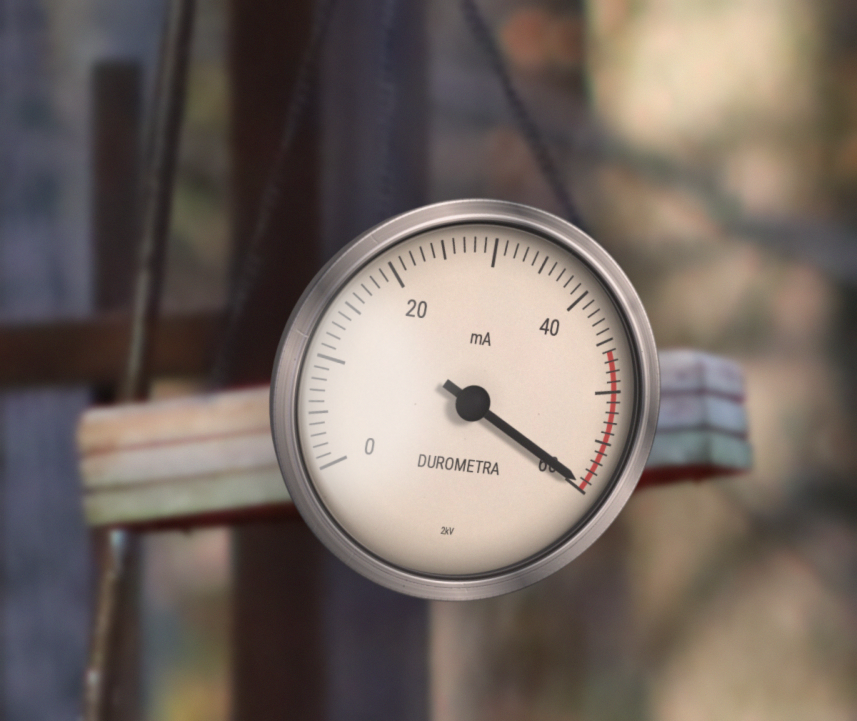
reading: 59.5mA
